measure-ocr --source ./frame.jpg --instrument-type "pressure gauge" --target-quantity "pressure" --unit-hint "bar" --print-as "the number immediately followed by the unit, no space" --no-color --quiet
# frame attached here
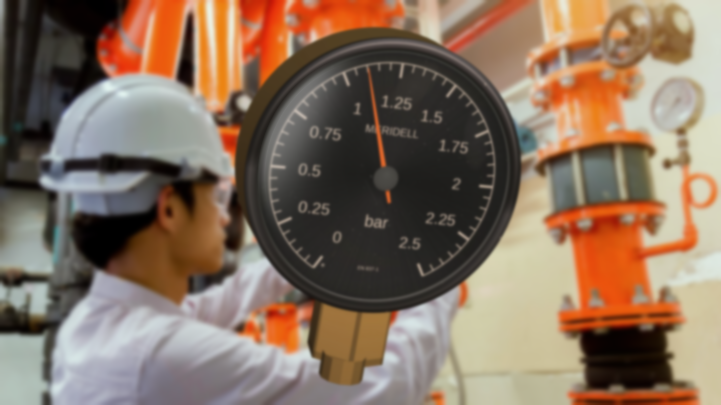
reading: 1.1bar
